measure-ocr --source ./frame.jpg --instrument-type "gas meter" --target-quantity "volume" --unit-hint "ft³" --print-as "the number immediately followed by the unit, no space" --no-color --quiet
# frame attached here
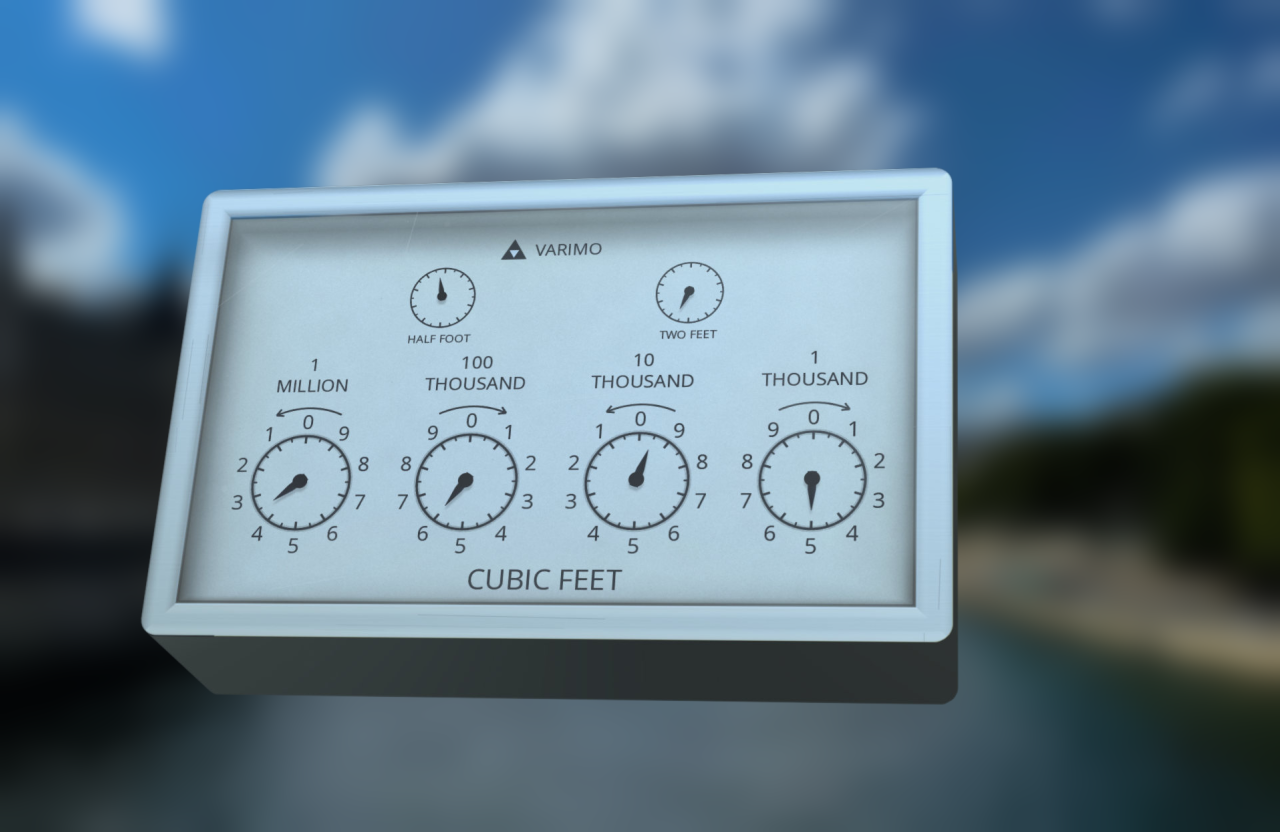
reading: 359500ft³
